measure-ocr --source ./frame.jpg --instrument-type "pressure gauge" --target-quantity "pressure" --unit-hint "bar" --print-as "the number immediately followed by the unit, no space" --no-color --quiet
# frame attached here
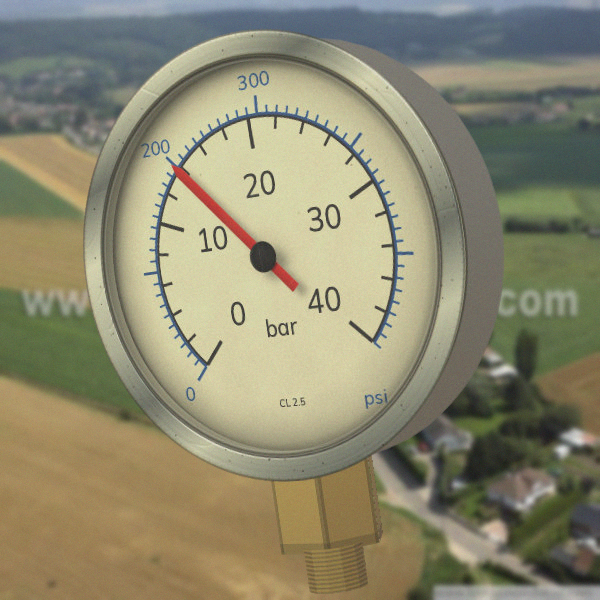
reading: 14bar
